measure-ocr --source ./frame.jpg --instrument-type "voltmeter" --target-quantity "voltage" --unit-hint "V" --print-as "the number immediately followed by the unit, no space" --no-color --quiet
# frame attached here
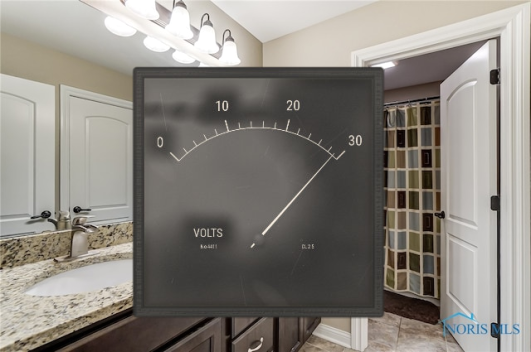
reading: 29V
